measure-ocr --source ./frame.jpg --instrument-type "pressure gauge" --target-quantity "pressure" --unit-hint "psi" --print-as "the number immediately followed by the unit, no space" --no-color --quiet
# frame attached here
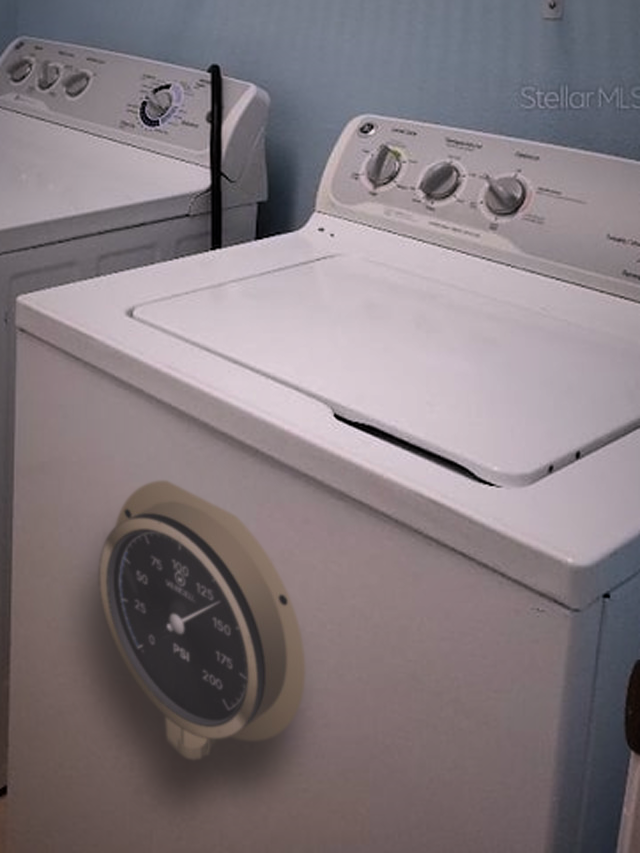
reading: 135psi
